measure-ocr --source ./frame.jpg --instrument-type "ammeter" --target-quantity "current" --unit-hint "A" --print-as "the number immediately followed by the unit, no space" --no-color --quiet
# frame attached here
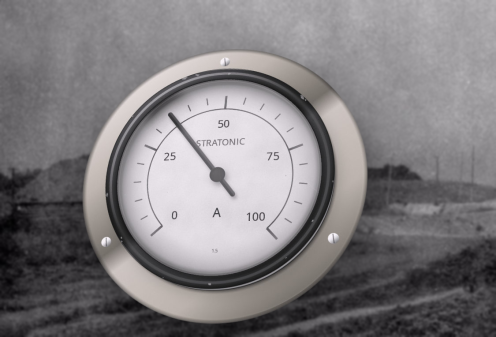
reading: 35A
